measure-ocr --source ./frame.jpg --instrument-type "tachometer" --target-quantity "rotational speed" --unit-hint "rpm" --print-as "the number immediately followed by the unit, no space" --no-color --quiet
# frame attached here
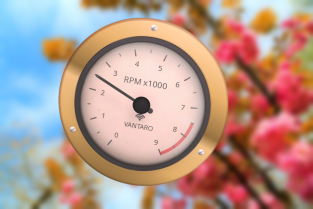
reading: 2500rpm
